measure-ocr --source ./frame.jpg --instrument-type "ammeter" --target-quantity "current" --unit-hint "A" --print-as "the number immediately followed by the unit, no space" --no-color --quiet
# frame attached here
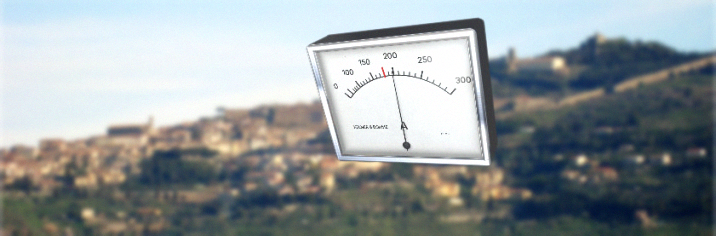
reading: 200A
